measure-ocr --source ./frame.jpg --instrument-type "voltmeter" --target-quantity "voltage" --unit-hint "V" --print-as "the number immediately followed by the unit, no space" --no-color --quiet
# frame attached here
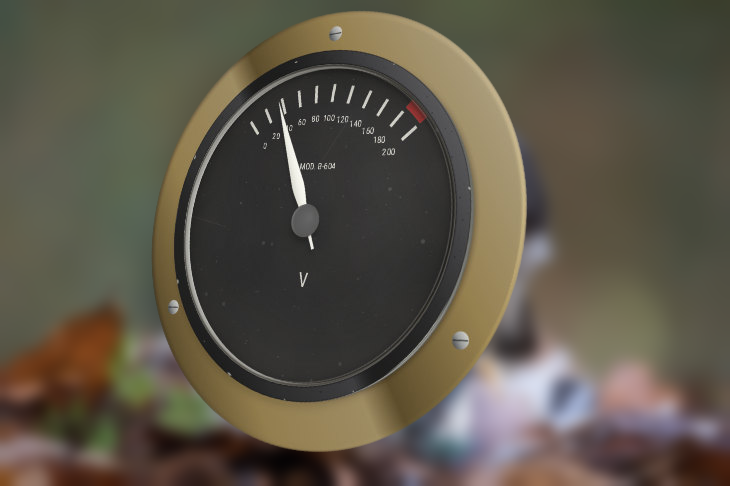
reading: 40V
